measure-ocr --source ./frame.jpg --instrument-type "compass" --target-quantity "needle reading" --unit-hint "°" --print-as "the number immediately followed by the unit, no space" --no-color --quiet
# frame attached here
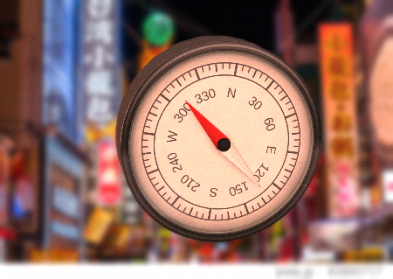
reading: 310°
